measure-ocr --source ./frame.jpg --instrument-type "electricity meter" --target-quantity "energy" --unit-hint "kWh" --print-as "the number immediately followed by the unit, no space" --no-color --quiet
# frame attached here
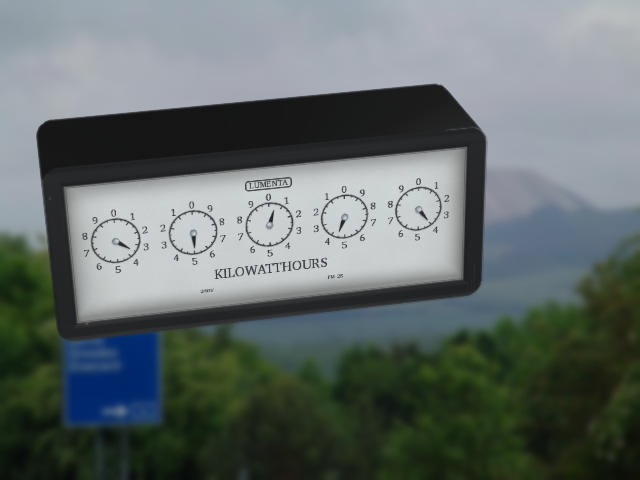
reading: 35044kWh
